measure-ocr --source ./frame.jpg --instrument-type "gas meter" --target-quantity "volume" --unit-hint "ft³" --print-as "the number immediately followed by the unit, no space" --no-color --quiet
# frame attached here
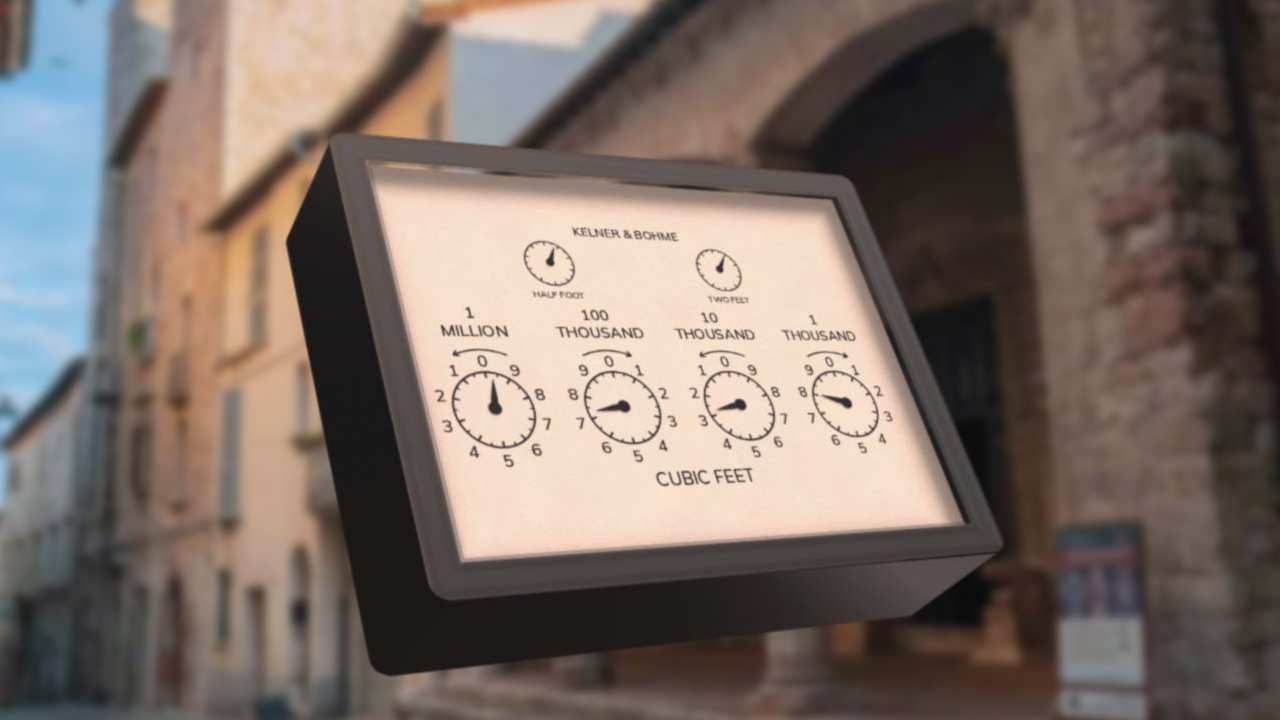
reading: 972800ft³
